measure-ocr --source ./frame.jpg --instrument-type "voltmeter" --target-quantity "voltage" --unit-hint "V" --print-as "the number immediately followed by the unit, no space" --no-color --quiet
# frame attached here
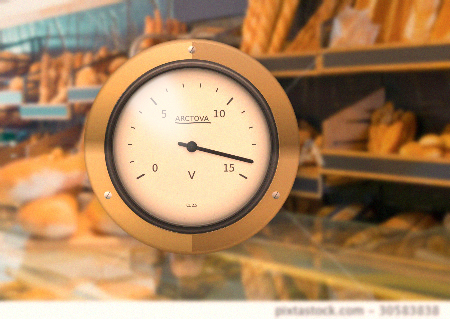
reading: 14V
